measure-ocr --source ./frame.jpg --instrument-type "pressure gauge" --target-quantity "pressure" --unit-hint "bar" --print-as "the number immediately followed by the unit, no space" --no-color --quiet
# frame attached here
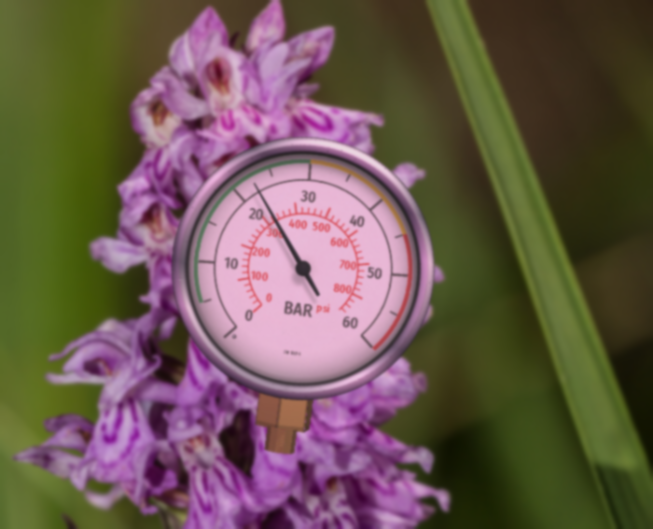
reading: 22.5bar
